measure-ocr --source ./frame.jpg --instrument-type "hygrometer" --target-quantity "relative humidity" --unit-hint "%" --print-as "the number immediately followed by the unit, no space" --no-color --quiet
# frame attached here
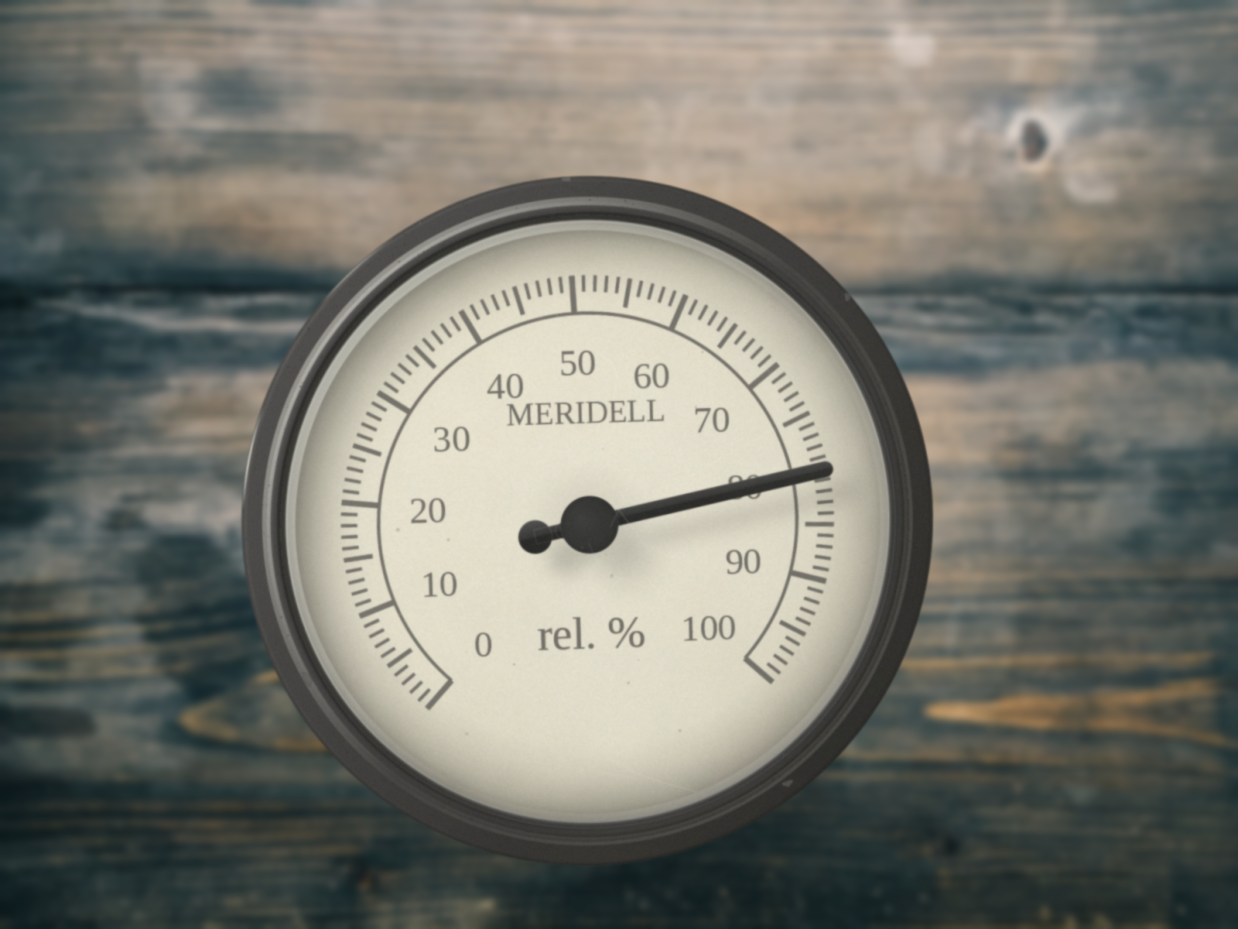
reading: 80%
